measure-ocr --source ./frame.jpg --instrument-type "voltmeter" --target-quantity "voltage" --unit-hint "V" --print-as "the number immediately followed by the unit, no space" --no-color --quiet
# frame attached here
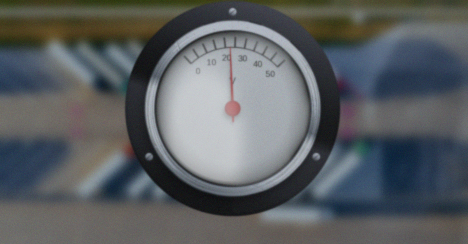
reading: 22.5V
